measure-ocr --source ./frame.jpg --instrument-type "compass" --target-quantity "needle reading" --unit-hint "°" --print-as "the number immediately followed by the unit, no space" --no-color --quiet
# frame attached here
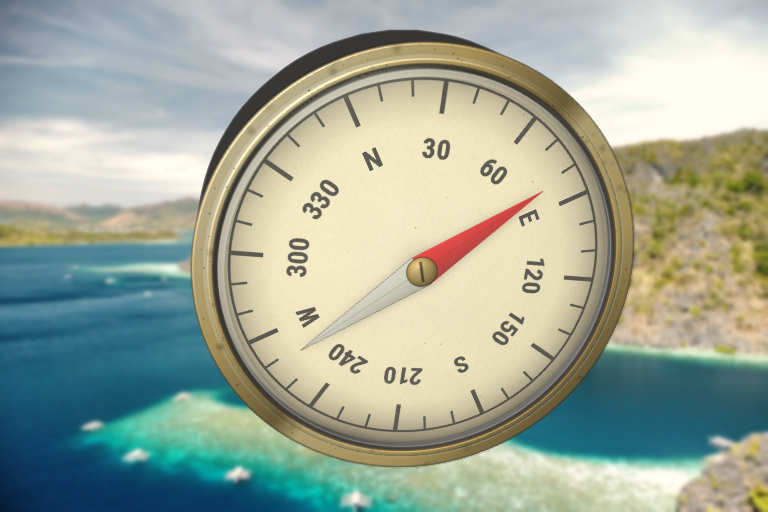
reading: 80°
